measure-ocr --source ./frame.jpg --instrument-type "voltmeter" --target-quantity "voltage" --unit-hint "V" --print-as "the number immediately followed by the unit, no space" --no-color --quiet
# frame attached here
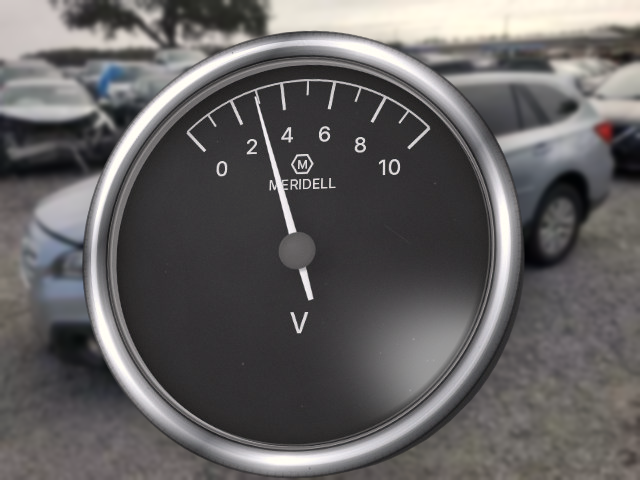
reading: 3V
